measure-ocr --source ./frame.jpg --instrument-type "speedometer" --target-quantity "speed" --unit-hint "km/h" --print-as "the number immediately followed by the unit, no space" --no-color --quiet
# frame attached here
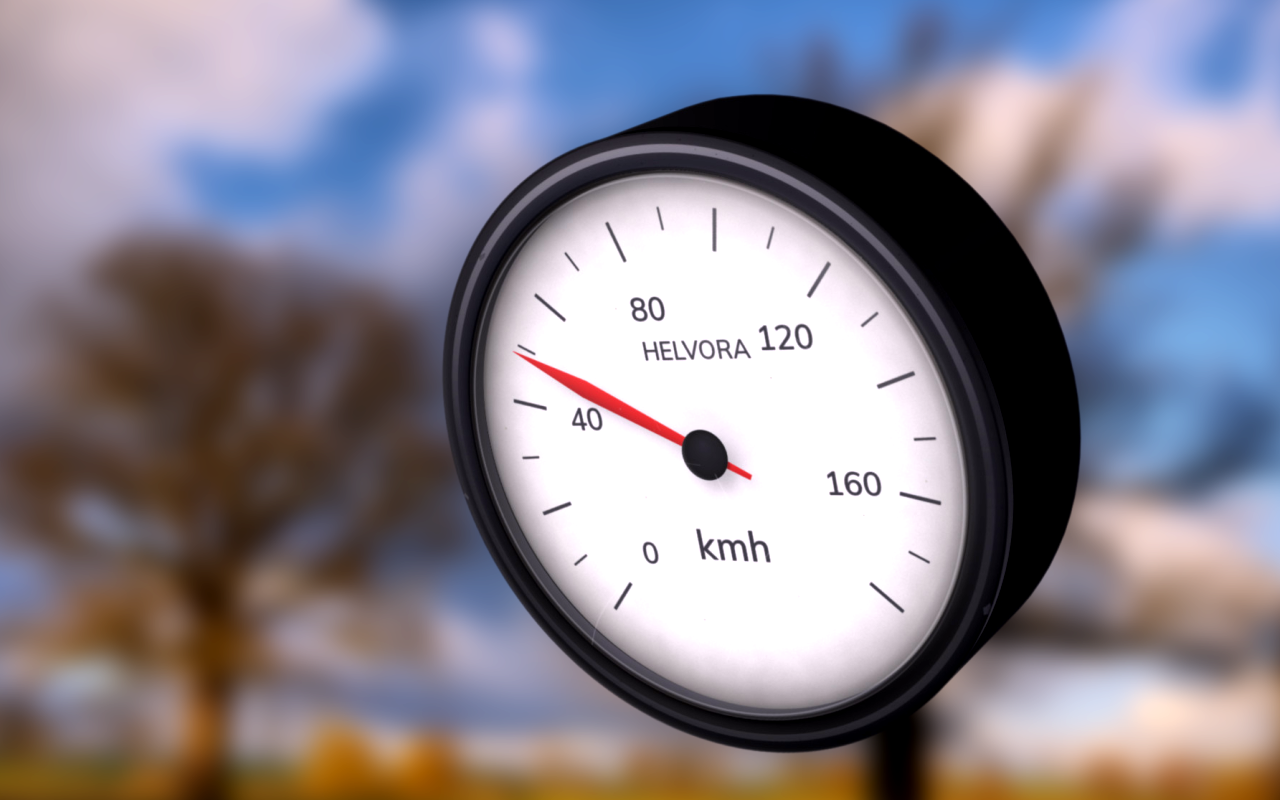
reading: 50km/h
